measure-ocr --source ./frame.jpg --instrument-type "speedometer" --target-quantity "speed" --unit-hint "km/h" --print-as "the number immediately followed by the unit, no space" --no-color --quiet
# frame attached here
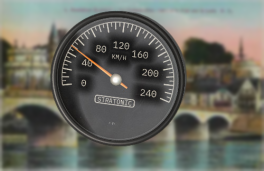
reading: 50km/h
